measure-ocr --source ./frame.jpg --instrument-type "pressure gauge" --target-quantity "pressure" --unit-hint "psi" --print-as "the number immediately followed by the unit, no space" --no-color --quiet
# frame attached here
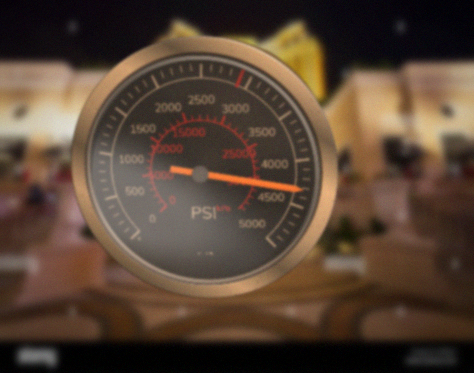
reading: 4300psi
